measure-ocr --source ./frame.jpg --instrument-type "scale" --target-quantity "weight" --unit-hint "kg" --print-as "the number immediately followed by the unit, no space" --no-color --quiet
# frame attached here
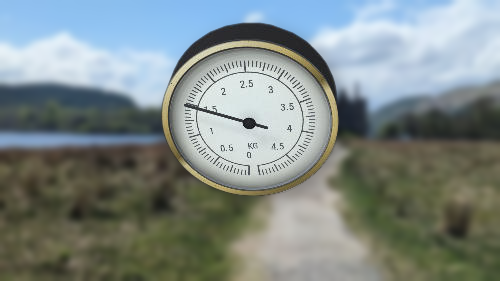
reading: 1.5kg
